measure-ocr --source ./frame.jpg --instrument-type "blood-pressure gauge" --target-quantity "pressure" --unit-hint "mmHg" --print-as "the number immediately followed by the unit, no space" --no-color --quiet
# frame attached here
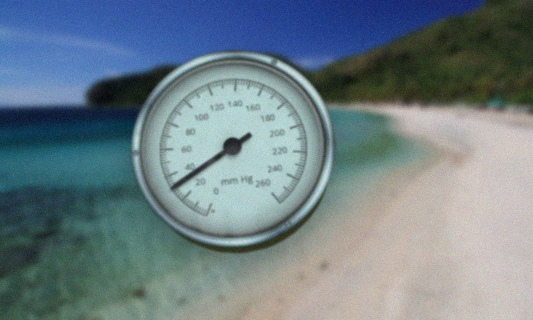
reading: 30mmHg
